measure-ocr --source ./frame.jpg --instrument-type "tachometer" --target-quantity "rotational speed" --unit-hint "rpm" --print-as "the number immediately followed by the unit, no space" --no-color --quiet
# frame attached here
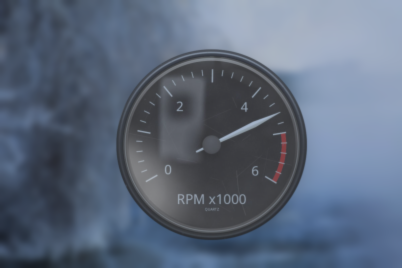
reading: 4600rpm
